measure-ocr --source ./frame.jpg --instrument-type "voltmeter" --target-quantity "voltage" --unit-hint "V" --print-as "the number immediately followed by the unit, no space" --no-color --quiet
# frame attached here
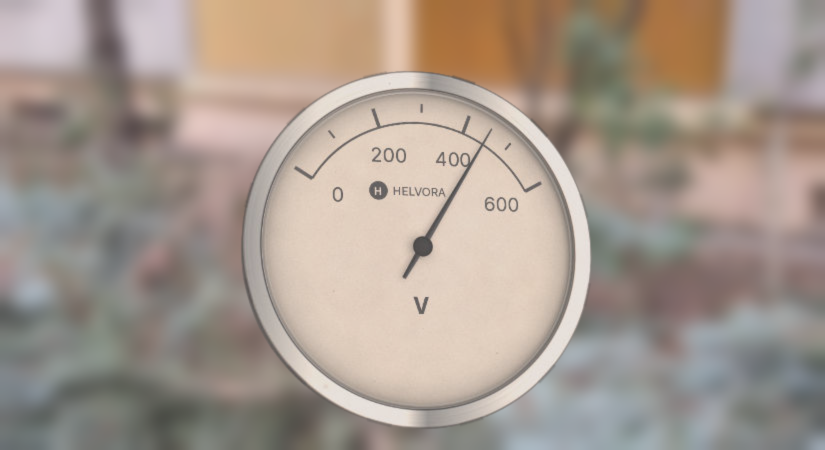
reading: 450V
